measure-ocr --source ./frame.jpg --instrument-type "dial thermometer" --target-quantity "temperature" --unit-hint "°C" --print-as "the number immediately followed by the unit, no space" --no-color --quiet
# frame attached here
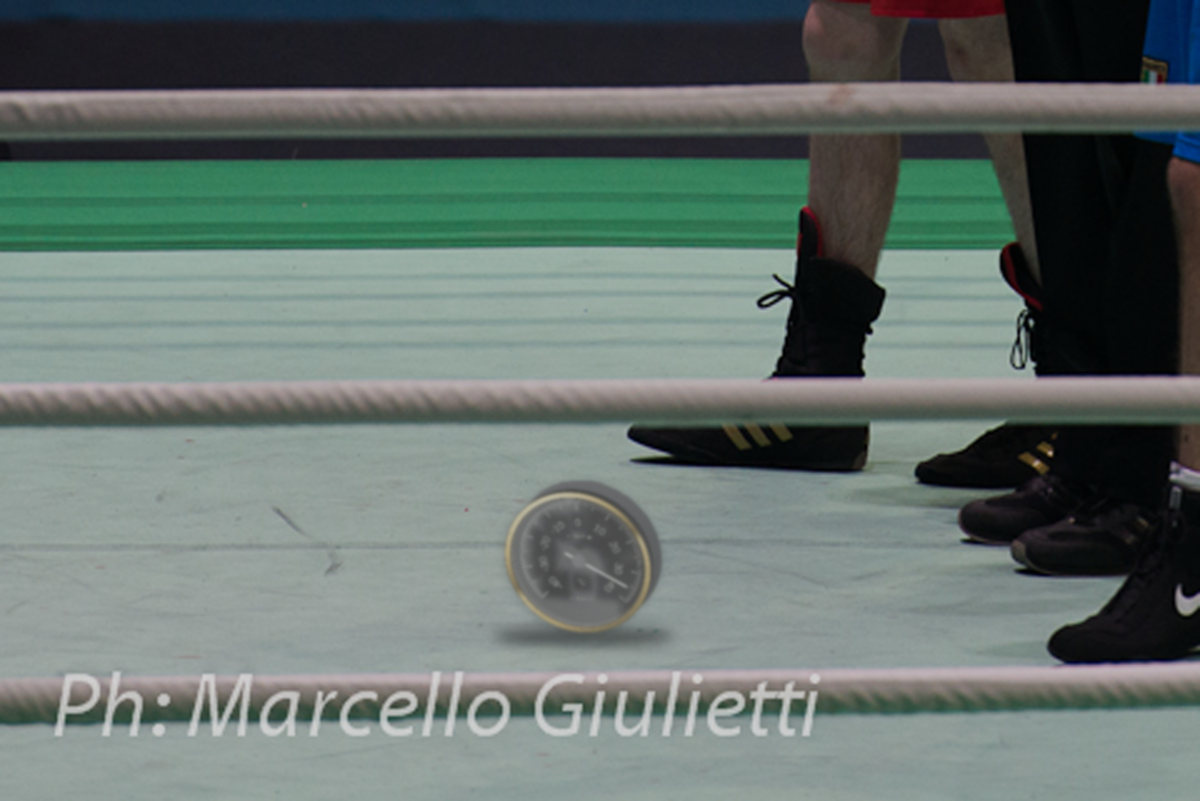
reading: 35°C
